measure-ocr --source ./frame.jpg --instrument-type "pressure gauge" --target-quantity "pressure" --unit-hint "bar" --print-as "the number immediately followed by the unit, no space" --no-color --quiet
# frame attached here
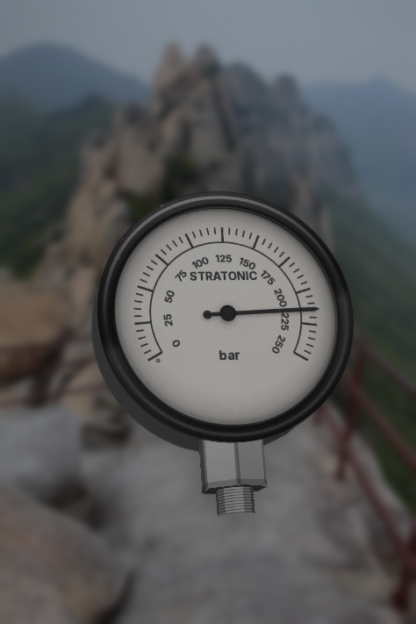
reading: 215bar
